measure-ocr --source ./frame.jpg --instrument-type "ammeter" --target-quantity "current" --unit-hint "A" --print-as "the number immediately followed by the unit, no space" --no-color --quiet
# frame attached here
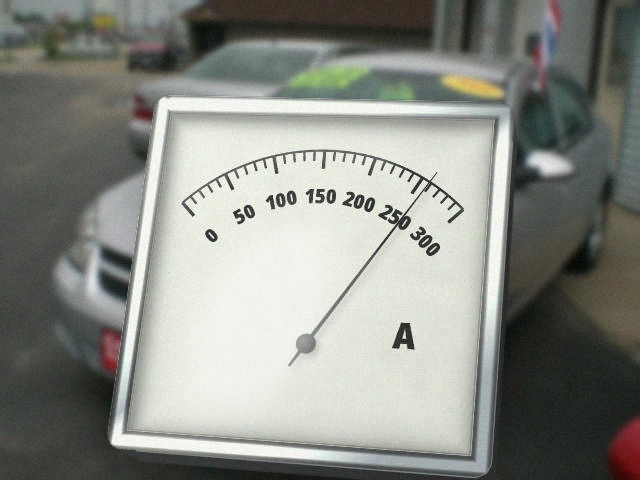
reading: 260A
